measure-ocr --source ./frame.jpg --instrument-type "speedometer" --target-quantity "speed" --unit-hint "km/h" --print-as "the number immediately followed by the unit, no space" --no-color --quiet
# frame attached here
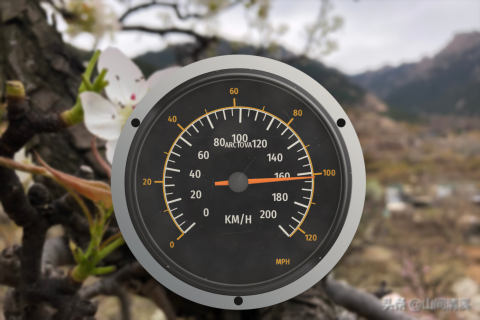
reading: 162.5km/h
